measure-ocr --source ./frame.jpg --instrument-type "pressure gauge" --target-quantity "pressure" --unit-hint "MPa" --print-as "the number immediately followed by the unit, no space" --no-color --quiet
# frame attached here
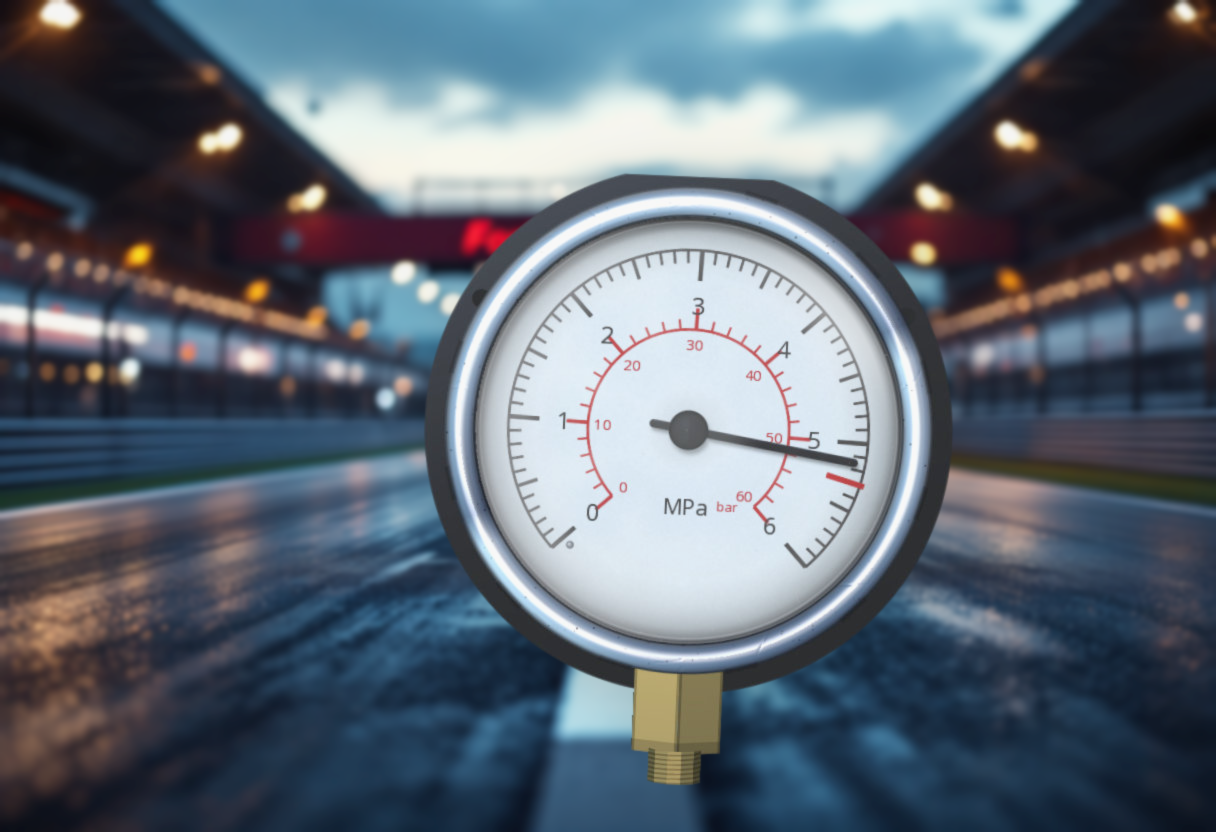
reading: 5.15MPa
